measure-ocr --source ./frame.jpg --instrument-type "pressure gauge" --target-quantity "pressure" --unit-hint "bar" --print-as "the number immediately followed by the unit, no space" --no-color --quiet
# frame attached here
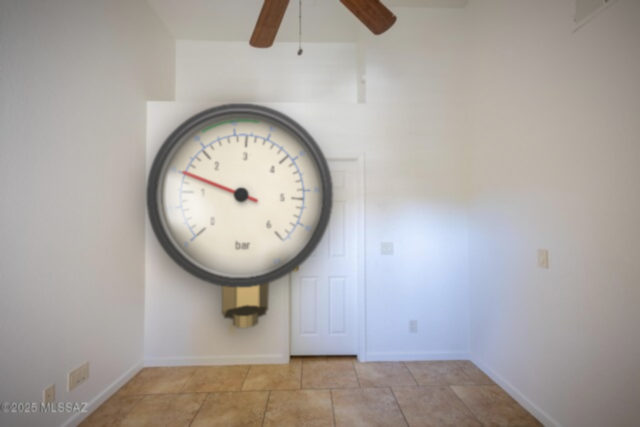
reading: 1.4bar
